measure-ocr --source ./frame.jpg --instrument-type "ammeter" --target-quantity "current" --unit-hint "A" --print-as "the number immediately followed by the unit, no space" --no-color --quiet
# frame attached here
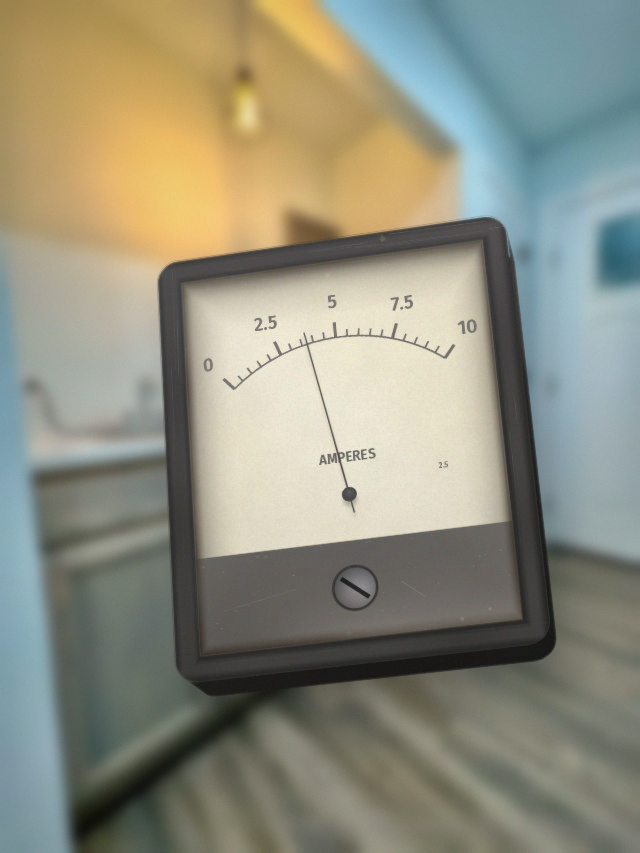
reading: 3.75A
